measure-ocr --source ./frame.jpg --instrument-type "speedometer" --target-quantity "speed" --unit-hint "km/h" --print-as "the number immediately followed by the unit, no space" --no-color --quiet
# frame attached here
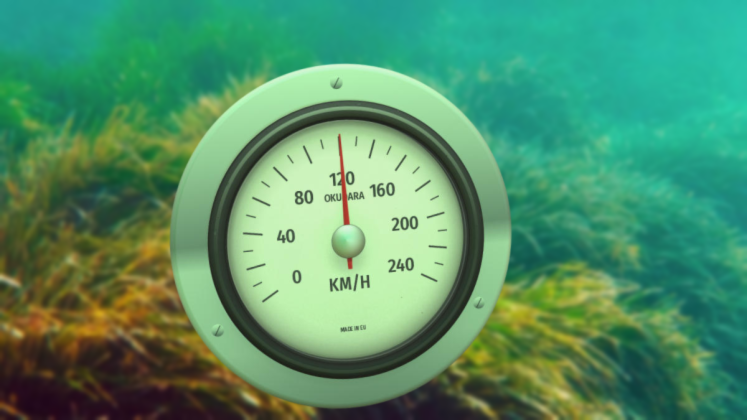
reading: 120km/h
